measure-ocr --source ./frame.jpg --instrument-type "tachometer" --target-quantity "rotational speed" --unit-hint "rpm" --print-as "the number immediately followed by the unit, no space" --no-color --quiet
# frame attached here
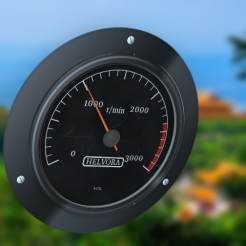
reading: 1000rpm
